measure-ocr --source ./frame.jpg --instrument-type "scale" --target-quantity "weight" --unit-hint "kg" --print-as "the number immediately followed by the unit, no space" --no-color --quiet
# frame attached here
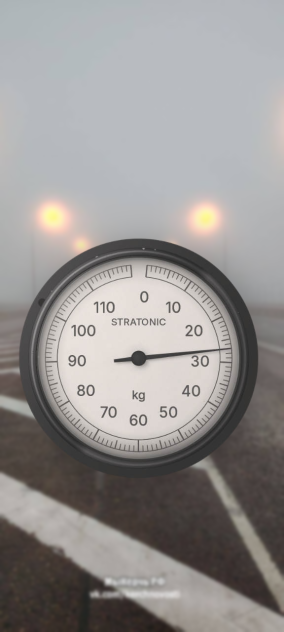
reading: 27kg
